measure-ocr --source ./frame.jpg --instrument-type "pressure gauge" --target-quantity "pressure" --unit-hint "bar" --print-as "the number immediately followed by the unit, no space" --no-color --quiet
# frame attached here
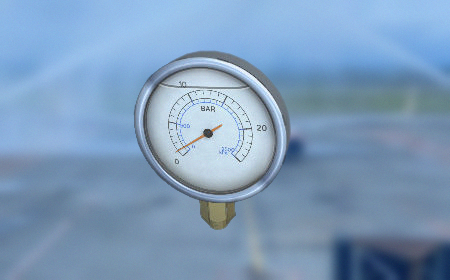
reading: 1bar
